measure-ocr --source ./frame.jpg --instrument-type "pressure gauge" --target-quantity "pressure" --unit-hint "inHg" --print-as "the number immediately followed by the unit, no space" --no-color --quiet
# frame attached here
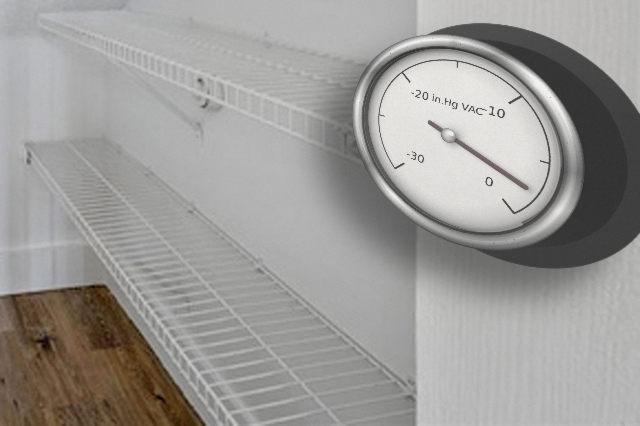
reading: -2.5inHg
